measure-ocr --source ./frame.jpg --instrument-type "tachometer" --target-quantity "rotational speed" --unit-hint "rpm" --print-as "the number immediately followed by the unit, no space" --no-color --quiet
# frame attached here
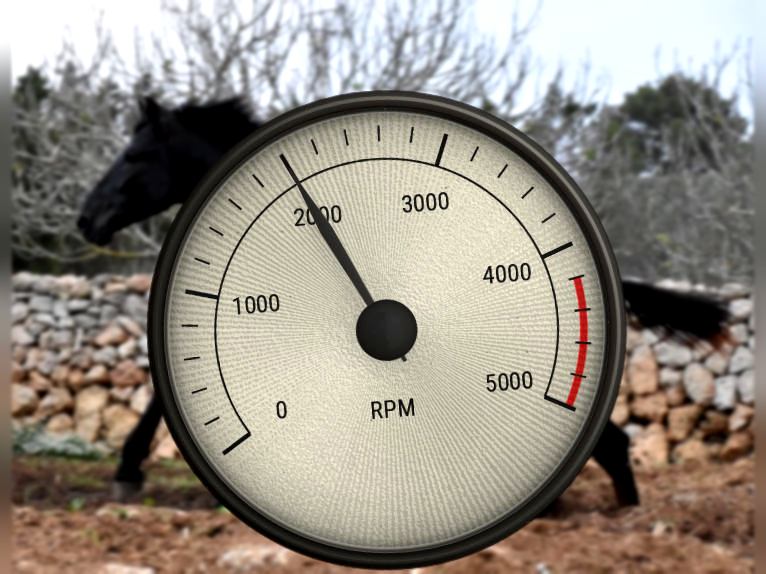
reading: 2000rpm
